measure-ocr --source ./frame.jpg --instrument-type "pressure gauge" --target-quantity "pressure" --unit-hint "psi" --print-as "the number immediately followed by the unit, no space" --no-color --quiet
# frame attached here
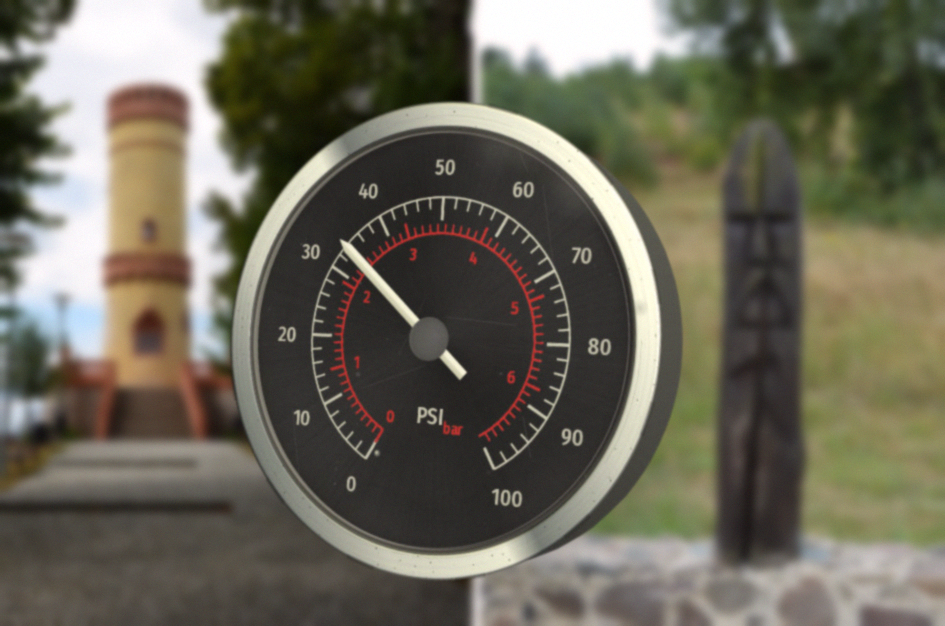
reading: 34psi
